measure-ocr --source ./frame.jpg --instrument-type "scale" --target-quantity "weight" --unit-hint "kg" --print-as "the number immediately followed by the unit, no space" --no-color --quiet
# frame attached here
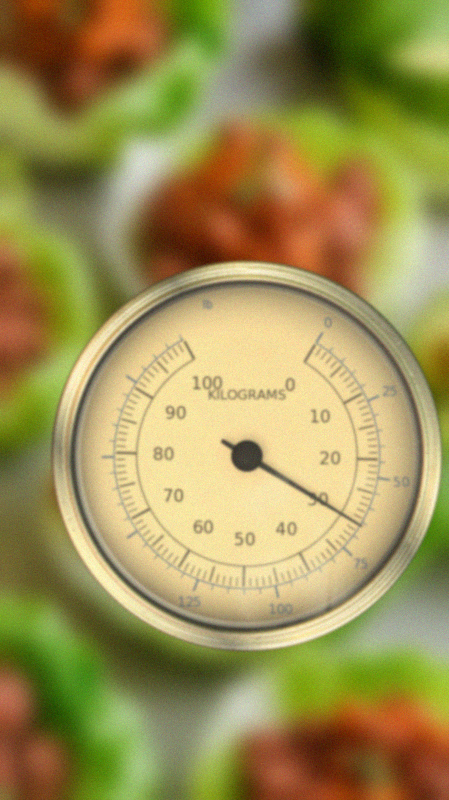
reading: 30kg
